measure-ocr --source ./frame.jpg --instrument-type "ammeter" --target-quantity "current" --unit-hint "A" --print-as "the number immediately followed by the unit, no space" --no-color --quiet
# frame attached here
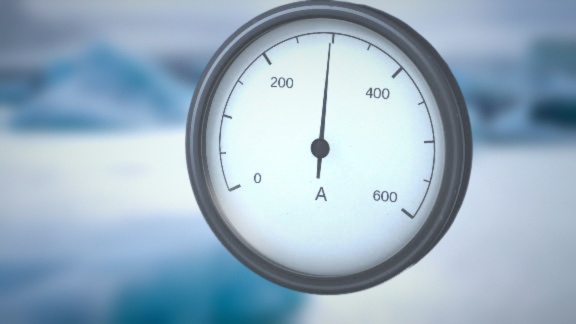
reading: 300A
